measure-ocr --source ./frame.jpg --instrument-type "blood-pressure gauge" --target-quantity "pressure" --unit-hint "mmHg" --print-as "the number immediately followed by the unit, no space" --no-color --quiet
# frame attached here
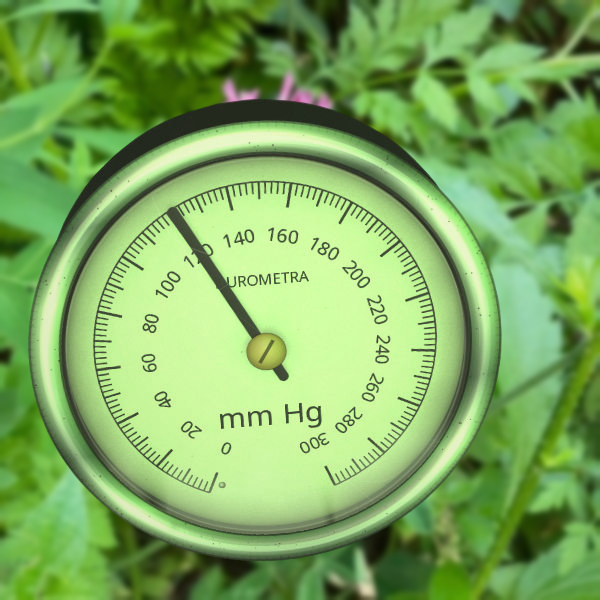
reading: 122mmHg
